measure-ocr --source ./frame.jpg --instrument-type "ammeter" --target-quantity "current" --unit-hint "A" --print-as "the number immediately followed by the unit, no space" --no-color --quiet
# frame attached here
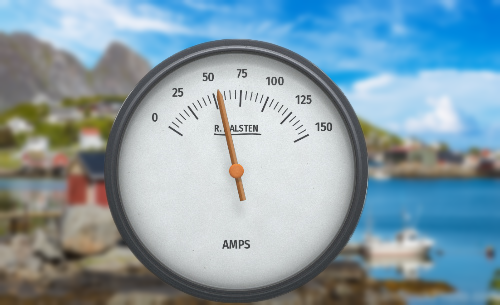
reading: 55A
